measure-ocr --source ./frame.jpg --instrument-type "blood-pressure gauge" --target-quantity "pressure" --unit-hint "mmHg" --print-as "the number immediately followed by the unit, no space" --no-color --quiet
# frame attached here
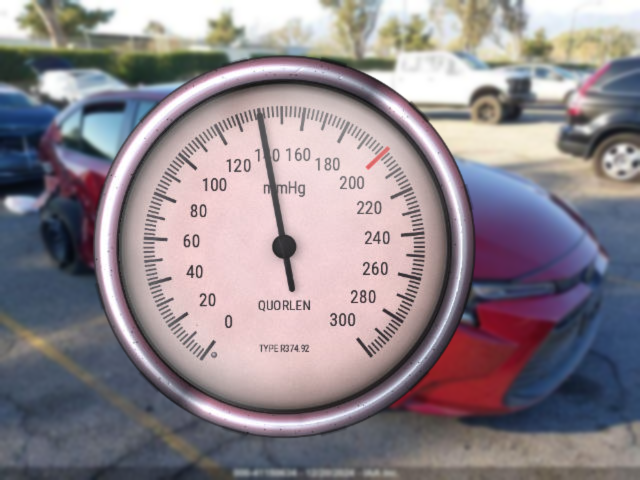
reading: 140mmHg
